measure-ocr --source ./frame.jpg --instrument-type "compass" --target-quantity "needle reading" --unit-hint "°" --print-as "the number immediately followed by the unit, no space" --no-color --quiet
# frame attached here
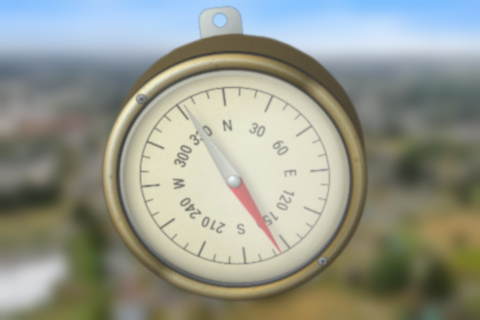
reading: 155°
